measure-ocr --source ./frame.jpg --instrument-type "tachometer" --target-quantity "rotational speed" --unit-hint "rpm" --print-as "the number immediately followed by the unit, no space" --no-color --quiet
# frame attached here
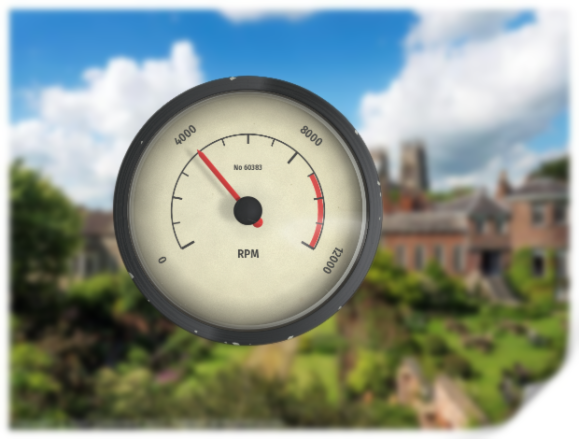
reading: 4000rpm
